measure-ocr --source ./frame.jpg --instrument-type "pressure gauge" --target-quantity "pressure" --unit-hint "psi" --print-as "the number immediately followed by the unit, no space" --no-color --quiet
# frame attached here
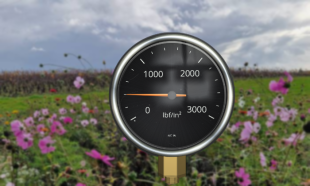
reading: 400psi
